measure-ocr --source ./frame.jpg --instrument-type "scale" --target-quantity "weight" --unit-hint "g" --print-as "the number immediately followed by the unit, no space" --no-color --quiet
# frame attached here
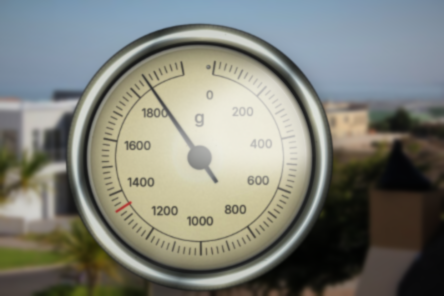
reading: 1860g
